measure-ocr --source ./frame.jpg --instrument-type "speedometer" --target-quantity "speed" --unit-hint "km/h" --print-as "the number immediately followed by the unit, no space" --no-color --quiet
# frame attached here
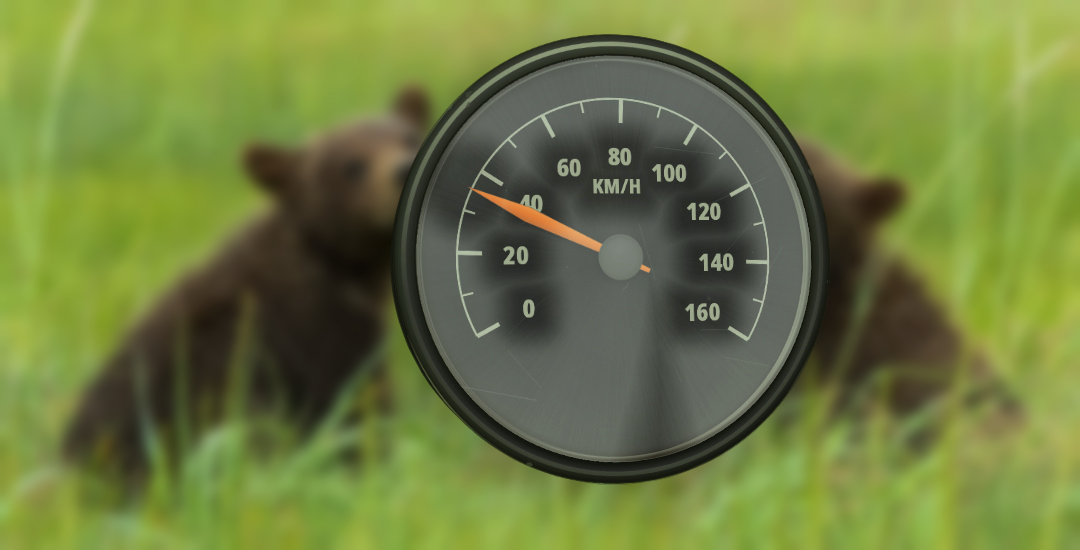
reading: 35km/h
